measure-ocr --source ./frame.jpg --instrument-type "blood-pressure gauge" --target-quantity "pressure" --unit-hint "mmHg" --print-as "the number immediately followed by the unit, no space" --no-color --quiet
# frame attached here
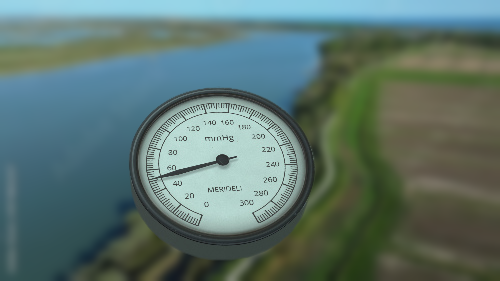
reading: 50mmHg
